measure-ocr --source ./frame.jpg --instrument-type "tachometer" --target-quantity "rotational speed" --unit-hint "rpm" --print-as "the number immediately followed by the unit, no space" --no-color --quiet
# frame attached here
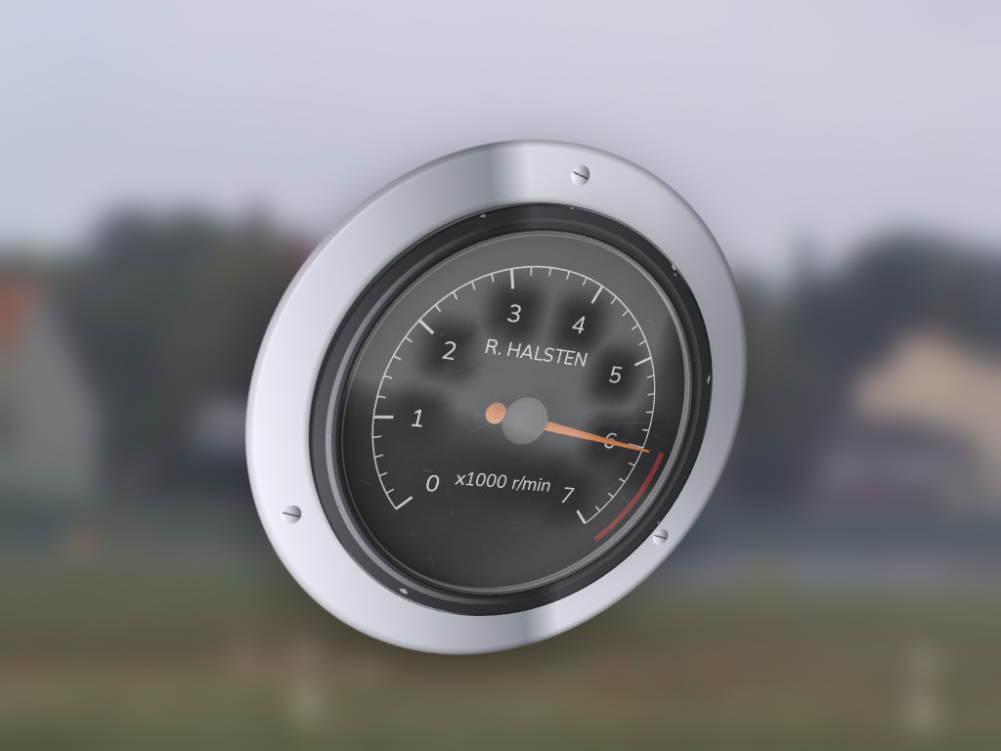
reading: 6000rpm
